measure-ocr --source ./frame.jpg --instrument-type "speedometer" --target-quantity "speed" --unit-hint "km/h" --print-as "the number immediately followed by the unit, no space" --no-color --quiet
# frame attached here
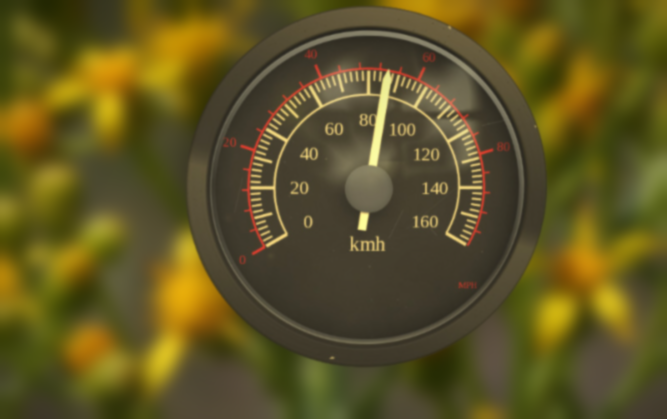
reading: 86km/h
